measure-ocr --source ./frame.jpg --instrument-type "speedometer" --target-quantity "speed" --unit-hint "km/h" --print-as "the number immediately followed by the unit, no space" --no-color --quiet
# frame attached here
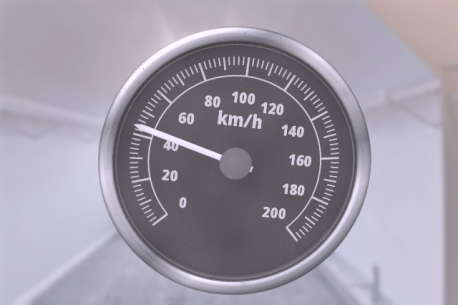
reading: 44km/h
